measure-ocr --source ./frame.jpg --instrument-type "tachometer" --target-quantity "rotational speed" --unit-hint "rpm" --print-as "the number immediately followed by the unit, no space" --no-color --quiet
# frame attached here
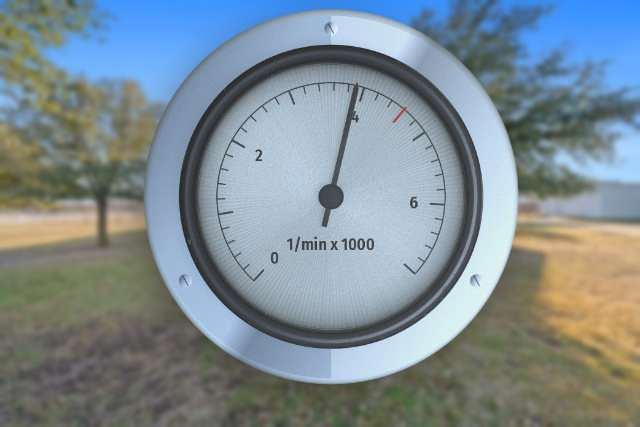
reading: 3900rpm
